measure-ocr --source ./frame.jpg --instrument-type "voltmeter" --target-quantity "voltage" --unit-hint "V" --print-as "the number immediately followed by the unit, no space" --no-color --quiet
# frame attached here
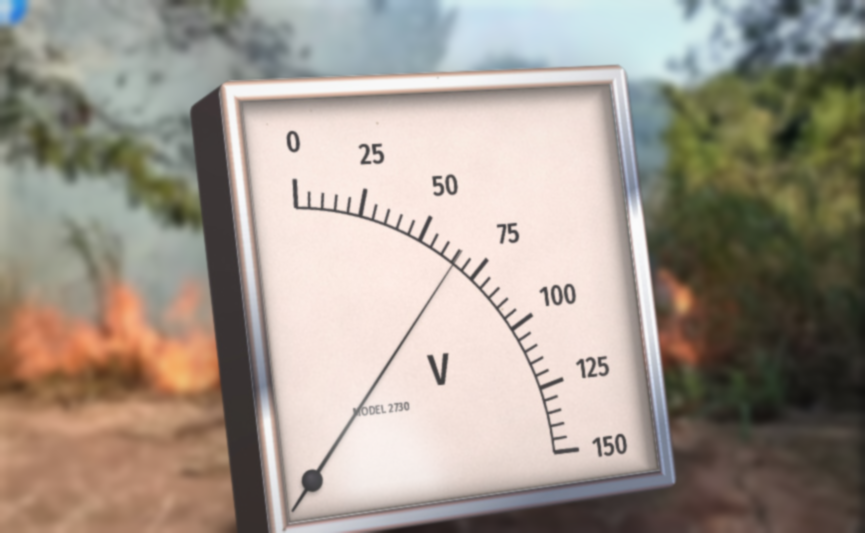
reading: 65V
